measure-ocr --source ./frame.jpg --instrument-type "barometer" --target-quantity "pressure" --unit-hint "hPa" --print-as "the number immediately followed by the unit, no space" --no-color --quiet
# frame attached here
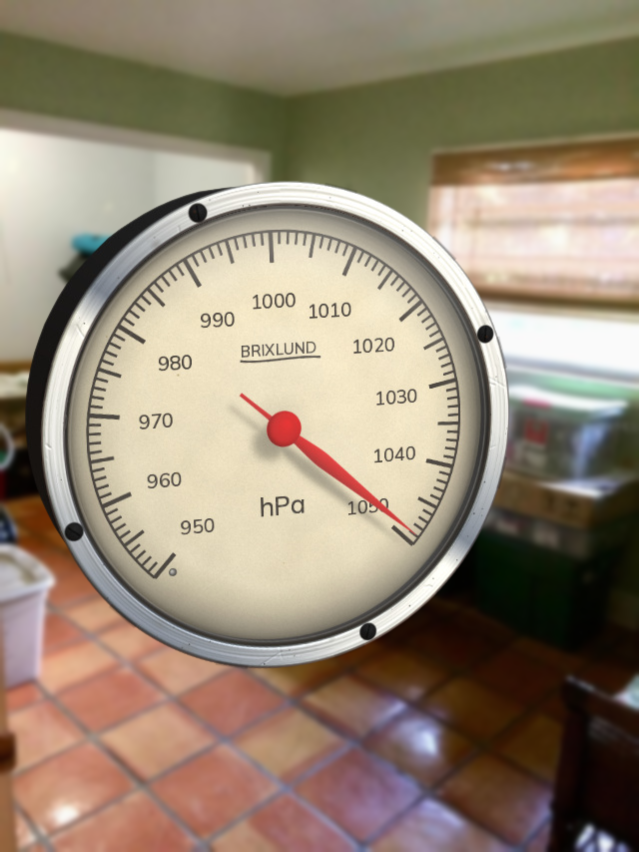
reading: 1049hPa
